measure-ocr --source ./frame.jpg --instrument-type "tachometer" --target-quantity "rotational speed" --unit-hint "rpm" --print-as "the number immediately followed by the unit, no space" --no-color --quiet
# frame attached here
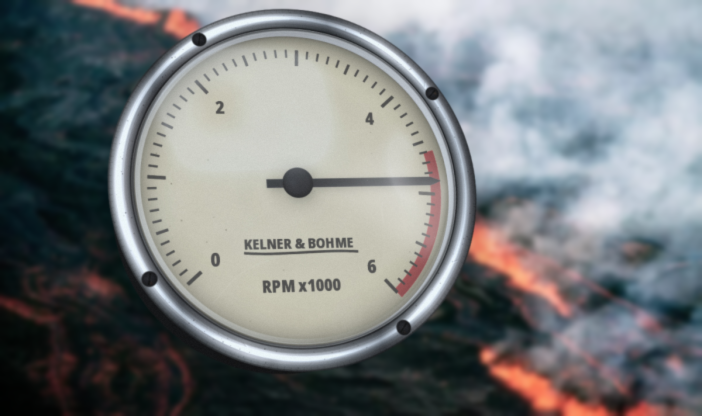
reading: 4900rpm
